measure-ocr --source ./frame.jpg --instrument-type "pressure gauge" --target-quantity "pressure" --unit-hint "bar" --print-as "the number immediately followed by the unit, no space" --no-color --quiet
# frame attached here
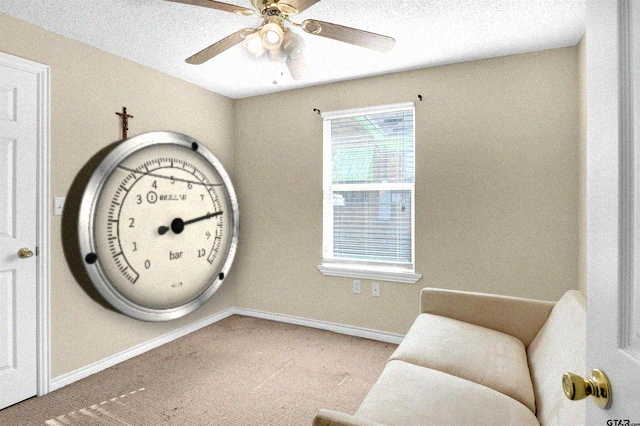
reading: 8bar
